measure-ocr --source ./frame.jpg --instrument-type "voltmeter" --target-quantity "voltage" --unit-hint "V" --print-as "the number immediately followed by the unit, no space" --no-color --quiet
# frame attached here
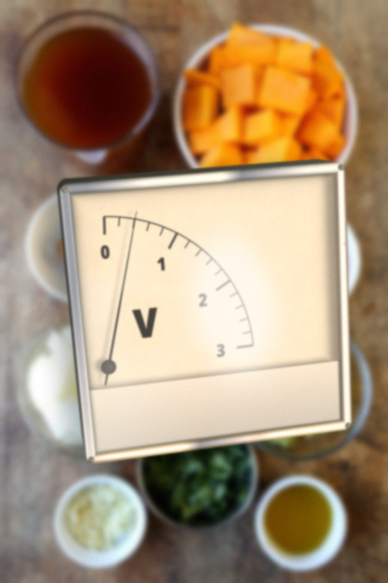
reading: 0.4V
